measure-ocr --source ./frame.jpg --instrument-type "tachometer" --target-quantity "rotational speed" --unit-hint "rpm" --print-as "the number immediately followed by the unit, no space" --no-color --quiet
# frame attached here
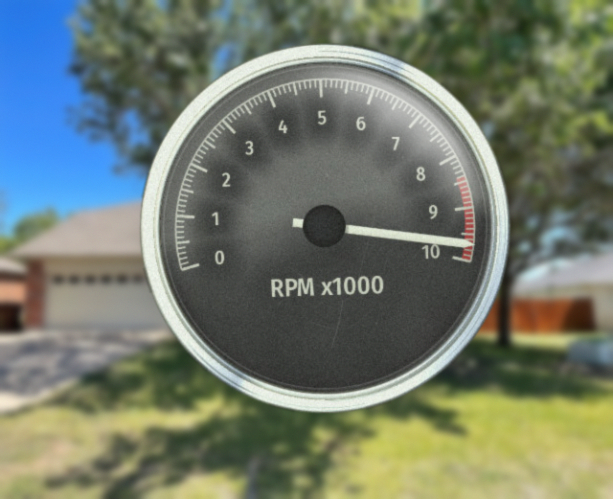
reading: 9700rpm
